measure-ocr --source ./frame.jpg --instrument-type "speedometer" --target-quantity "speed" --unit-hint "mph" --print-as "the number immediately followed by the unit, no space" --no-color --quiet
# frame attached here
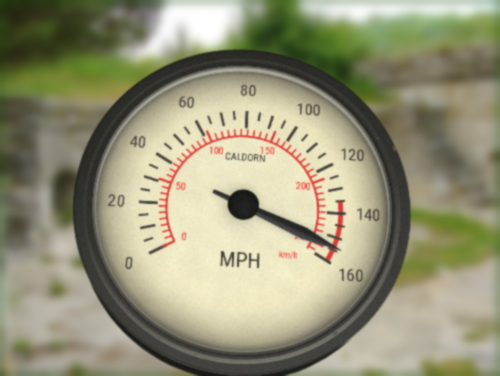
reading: 155mph
